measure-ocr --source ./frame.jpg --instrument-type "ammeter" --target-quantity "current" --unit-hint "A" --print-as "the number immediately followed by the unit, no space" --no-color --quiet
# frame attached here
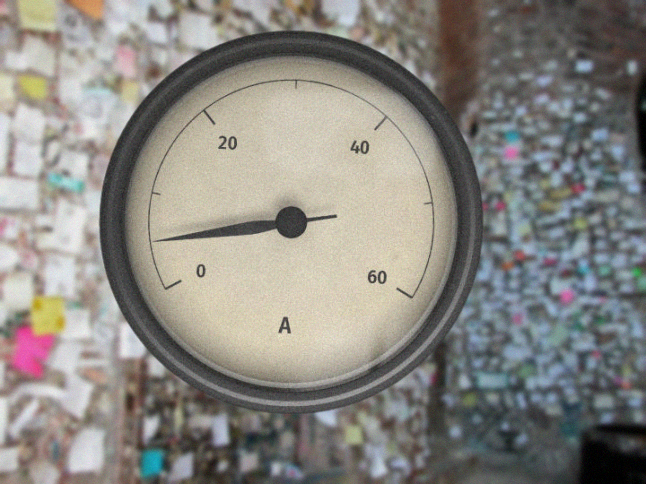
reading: 5A
